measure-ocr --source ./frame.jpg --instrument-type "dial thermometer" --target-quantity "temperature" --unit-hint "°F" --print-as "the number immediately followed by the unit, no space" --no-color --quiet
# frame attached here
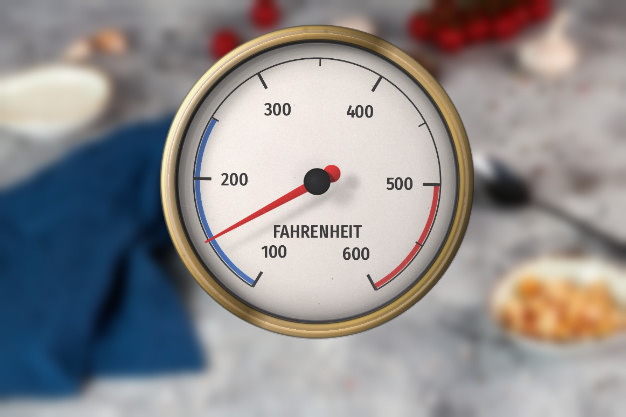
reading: 150°F
